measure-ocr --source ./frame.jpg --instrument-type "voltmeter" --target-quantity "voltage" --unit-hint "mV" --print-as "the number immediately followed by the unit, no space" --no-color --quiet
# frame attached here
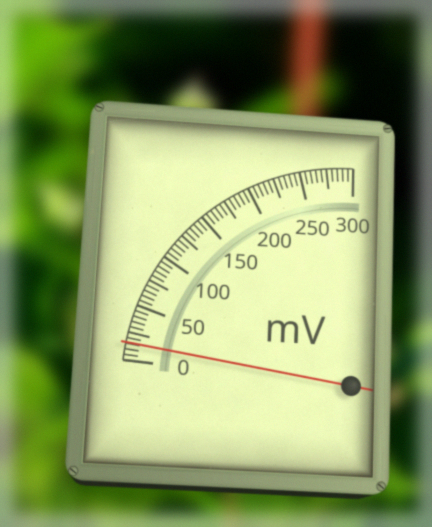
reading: 15mV
